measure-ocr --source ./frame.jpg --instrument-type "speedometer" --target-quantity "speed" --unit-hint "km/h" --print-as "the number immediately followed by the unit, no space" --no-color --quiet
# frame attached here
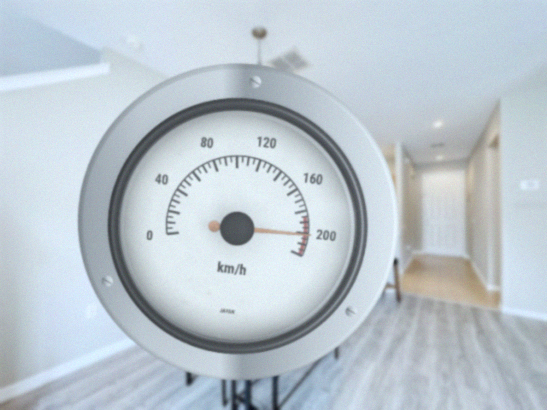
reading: 200km/h
